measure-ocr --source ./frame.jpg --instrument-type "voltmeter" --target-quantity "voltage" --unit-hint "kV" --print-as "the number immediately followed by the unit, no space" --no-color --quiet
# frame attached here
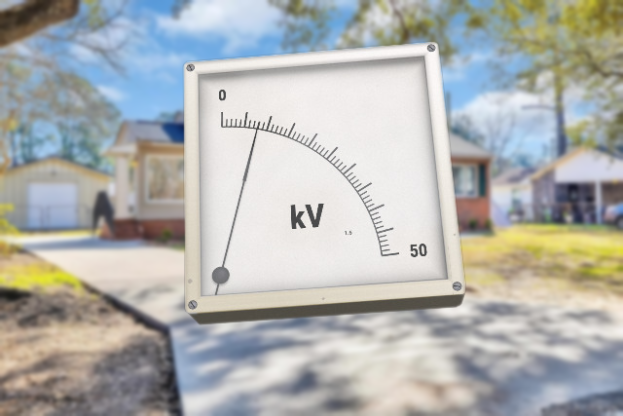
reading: 8kV
